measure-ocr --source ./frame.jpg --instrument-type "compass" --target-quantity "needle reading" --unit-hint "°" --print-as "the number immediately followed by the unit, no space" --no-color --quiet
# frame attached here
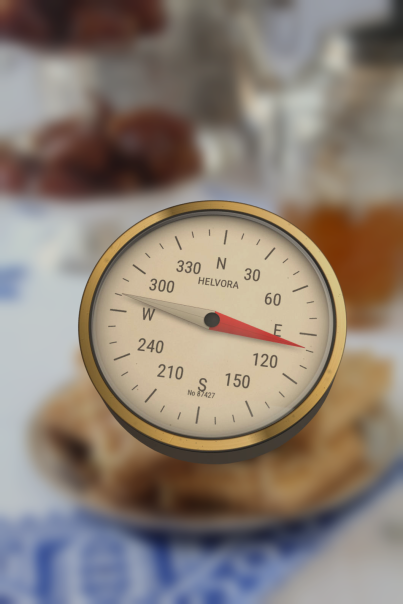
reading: 100°
